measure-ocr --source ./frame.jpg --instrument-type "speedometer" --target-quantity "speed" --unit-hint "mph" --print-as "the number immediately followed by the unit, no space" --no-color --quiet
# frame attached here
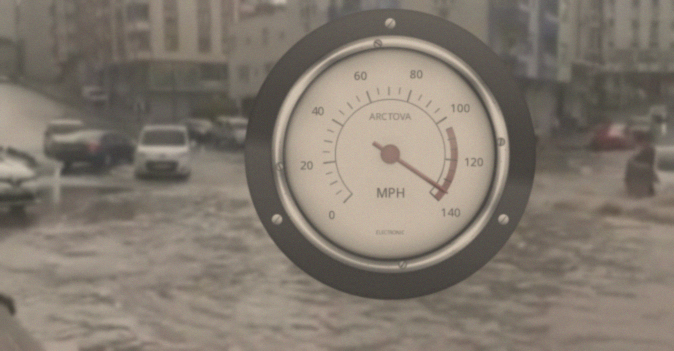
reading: 135mph
